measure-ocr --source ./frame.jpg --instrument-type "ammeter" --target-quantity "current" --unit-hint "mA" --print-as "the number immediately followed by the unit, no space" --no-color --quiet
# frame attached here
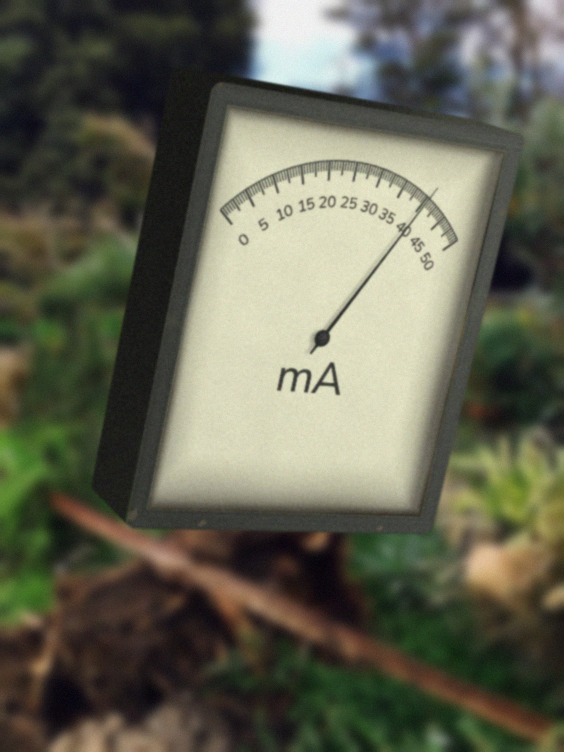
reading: 40mA
